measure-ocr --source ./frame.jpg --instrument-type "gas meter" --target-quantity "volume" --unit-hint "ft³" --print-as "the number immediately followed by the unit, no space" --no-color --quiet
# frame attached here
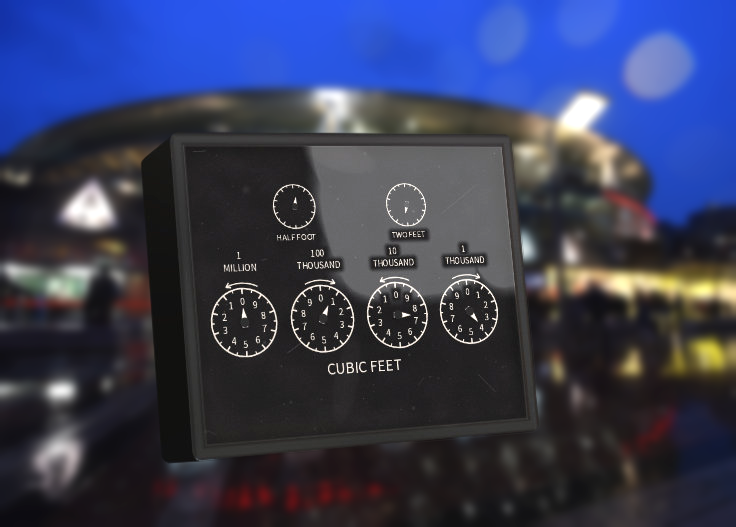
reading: 7400ft³
